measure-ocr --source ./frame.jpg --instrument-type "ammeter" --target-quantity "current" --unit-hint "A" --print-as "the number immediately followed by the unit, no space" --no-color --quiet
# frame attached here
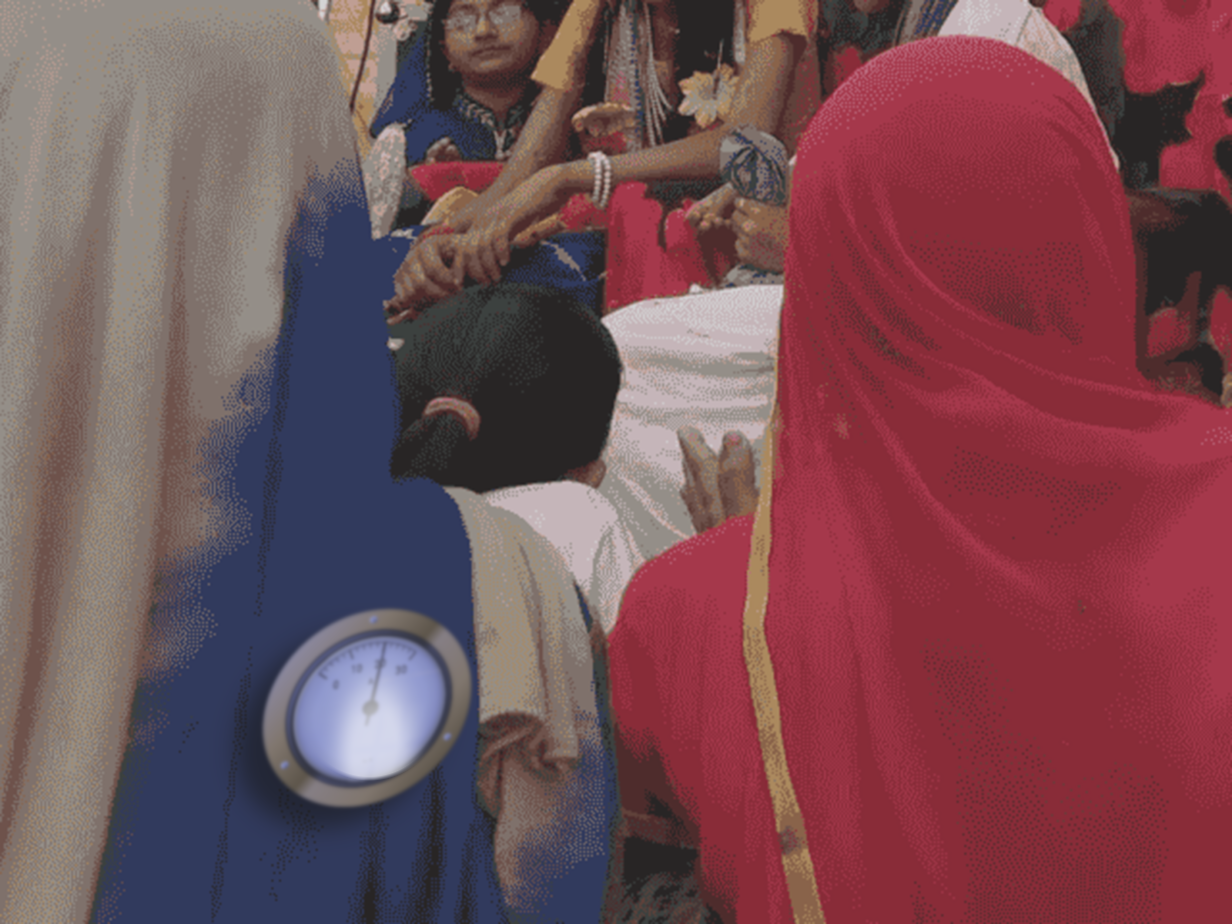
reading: 20A
